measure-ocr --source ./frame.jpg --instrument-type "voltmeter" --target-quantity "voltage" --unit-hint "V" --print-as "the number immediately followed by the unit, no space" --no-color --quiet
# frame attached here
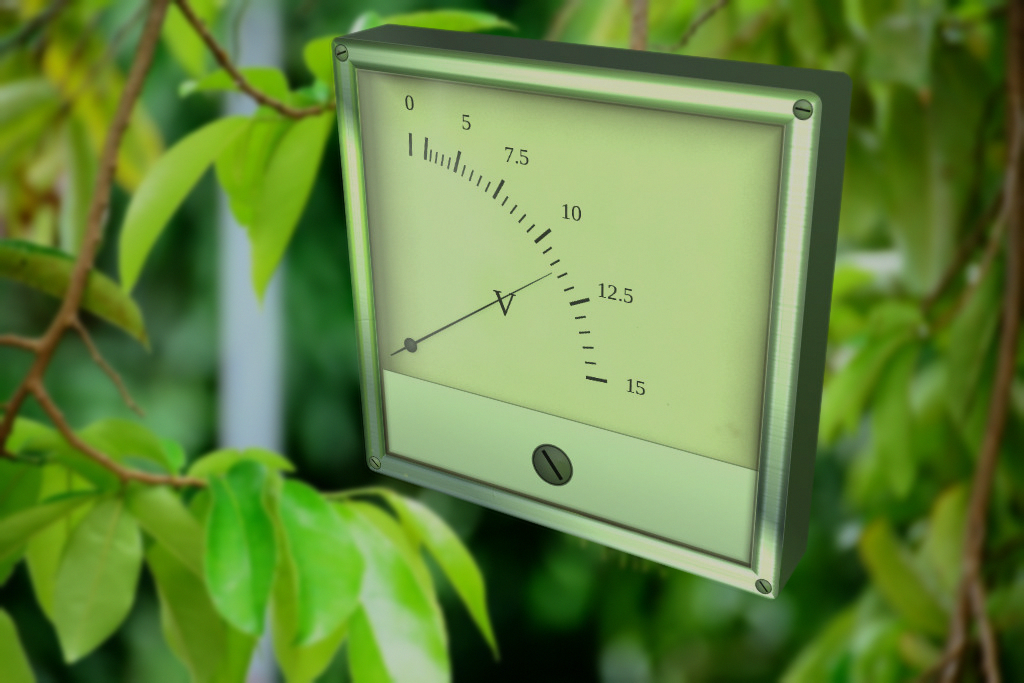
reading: 11.25V
